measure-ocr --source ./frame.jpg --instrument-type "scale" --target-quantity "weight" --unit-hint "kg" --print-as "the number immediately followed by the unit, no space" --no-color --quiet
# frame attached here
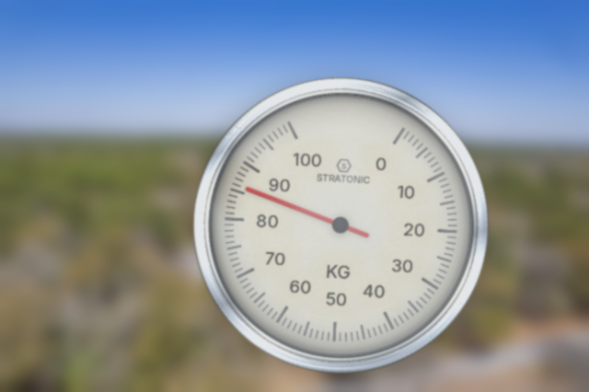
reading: 86kg
